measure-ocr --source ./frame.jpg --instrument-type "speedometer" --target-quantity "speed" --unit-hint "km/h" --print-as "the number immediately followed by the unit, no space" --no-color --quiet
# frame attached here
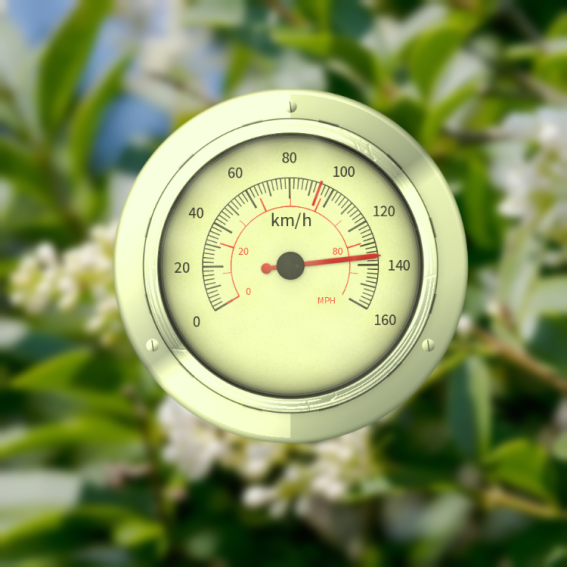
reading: 136km/h
